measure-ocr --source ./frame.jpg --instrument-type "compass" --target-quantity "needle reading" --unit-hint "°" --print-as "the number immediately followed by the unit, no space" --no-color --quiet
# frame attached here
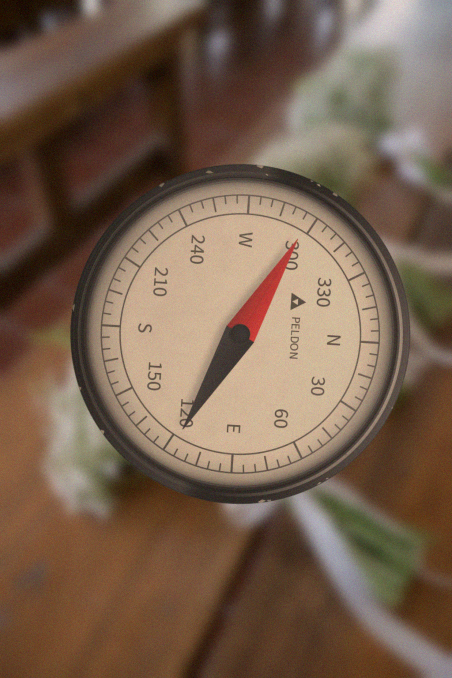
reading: 297.5°
